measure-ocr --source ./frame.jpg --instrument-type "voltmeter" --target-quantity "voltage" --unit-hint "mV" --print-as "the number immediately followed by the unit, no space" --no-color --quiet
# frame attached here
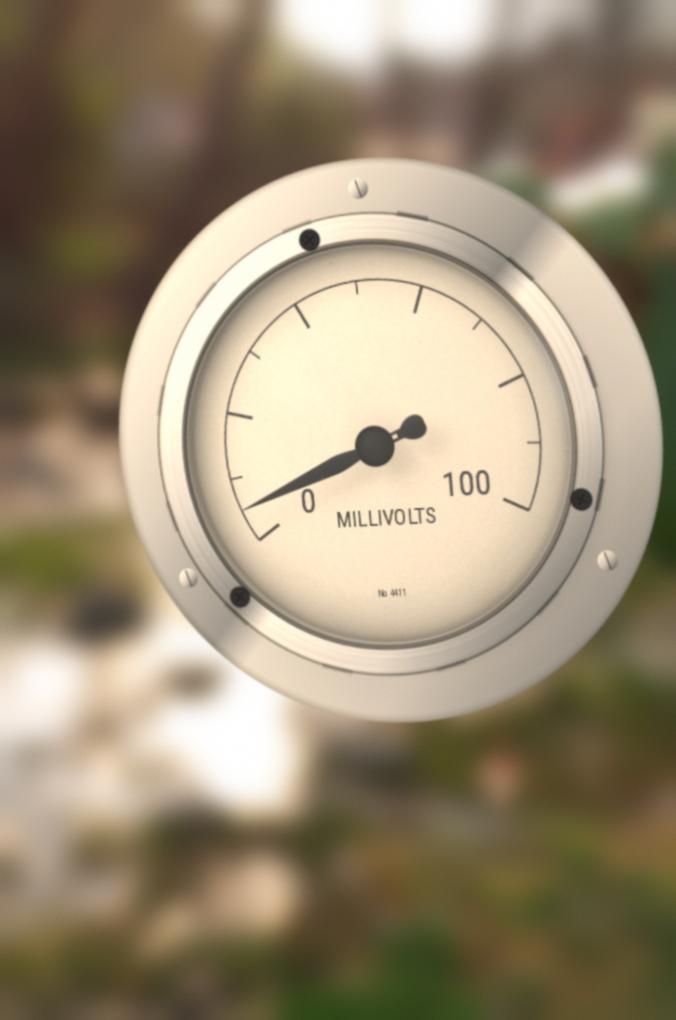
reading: 5mV
